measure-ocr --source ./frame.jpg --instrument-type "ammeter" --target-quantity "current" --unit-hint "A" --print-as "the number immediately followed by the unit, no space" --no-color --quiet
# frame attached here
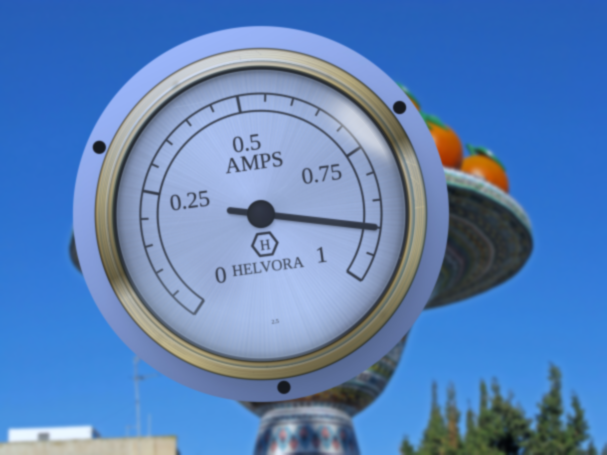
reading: 0.9A
